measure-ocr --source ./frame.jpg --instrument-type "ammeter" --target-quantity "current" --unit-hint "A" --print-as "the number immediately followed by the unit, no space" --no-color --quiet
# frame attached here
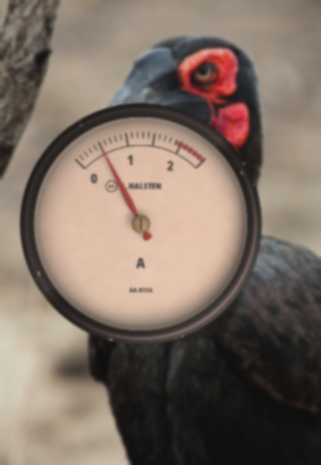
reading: 0.5A
